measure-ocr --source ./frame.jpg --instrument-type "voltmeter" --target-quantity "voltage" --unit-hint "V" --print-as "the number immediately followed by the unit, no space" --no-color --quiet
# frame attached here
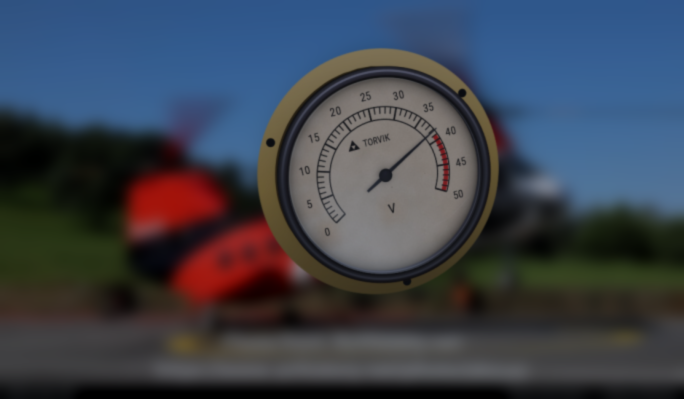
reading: 38V
